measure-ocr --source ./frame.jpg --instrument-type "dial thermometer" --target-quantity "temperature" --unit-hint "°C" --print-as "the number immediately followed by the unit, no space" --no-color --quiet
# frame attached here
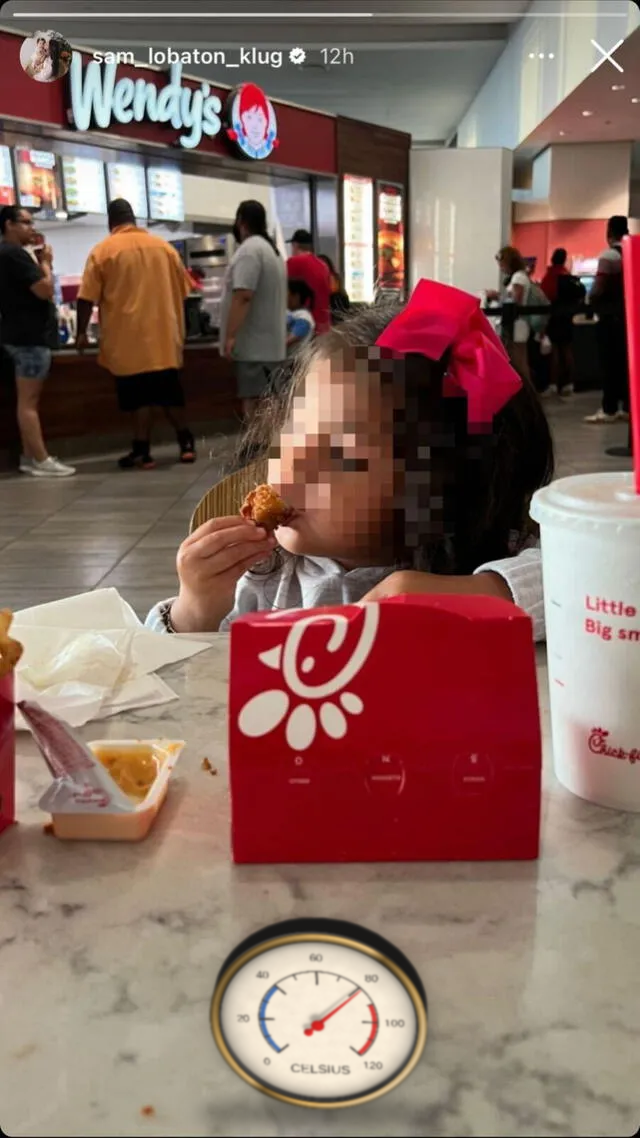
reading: 80°C
